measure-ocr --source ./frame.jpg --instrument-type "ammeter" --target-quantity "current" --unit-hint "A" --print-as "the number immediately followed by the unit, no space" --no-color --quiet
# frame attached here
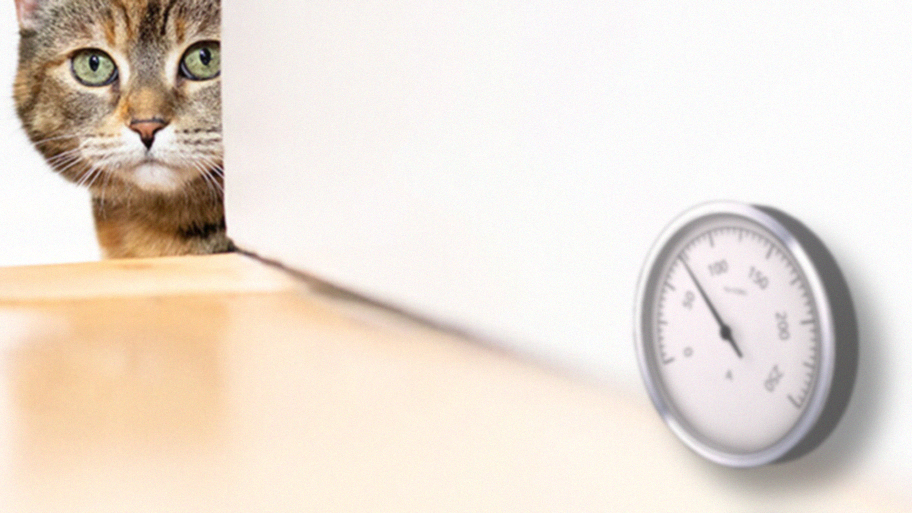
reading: 75A
